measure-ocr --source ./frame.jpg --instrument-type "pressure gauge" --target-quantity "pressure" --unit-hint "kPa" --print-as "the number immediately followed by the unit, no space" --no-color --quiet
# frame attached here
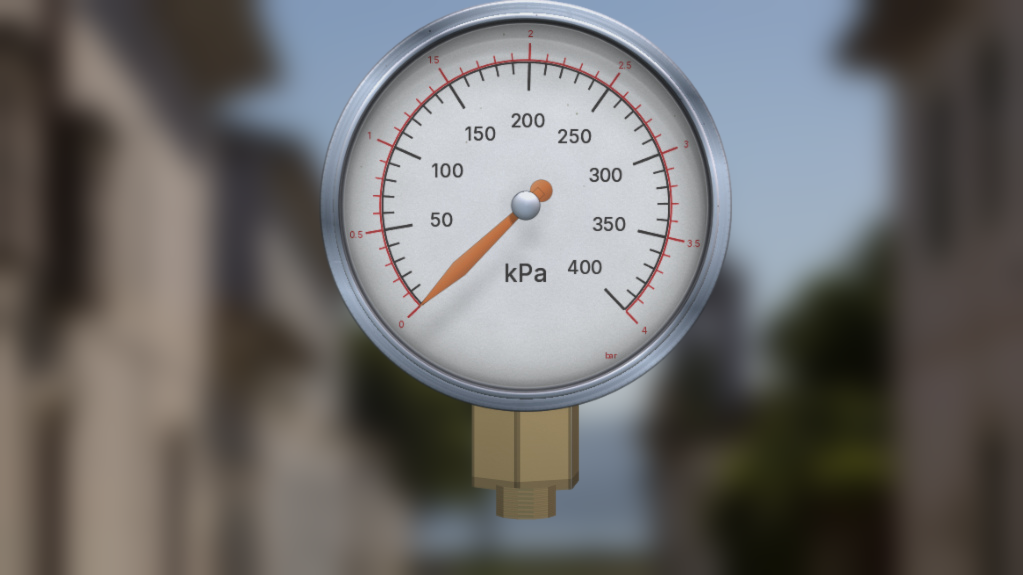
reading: 0kPa
